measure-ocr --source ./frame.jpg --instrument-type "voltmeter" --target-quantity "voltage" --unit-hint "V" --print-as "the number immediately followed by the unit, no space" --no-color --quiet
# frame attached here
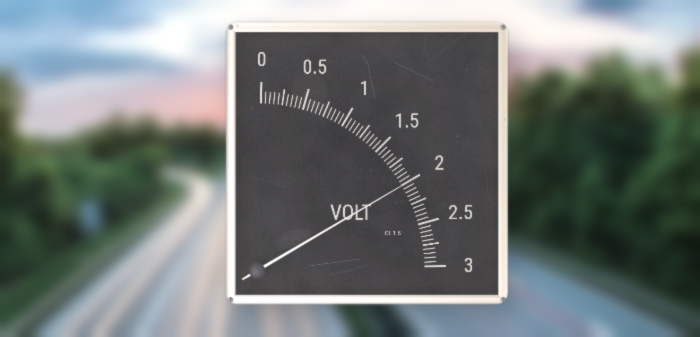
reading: 2V
